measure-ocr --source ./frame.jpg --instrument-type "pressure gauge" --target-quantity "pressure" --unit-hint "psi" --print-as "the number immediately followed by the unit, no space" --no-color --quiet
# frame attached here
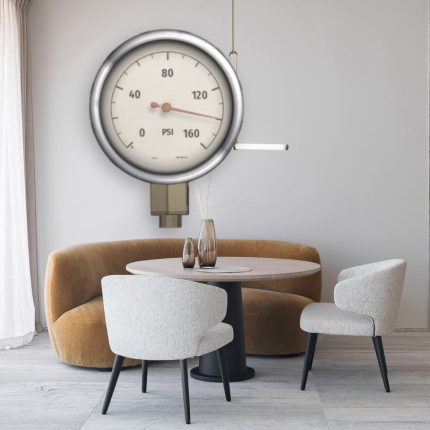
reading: 140psi
